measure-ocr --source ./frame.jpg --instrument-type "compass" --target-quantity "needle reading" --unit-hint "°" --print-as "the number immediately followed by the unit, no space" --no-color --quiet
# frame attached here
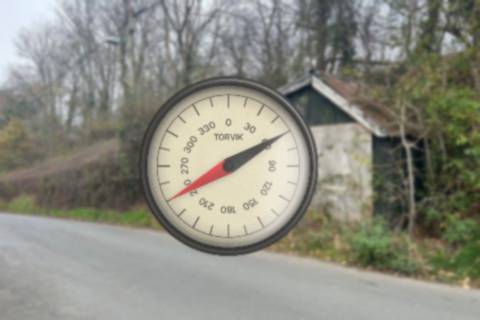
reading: 240°
